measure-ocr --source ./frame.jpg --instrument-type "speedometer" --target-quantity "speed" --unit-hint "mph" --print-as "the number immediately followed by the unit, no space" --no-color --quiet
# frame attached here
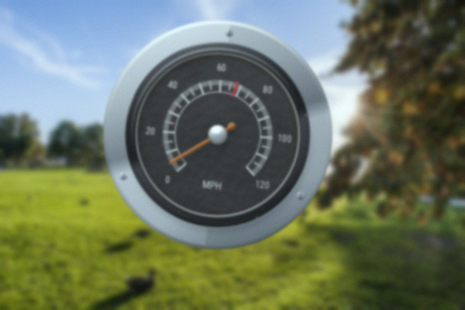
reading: 5mph
